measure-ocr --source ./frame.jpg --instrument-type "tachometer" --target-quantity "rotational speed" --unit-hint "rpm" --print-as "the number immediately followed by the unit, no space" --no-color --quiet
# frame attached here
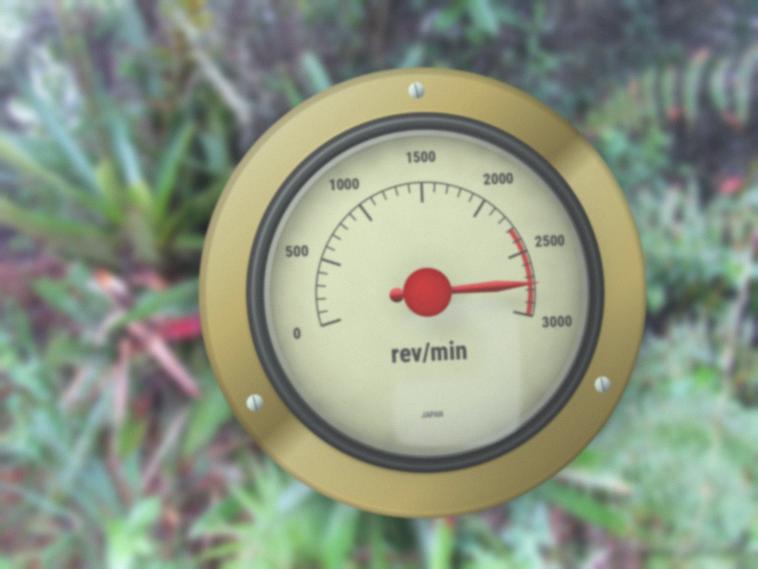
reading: 2750rpm
